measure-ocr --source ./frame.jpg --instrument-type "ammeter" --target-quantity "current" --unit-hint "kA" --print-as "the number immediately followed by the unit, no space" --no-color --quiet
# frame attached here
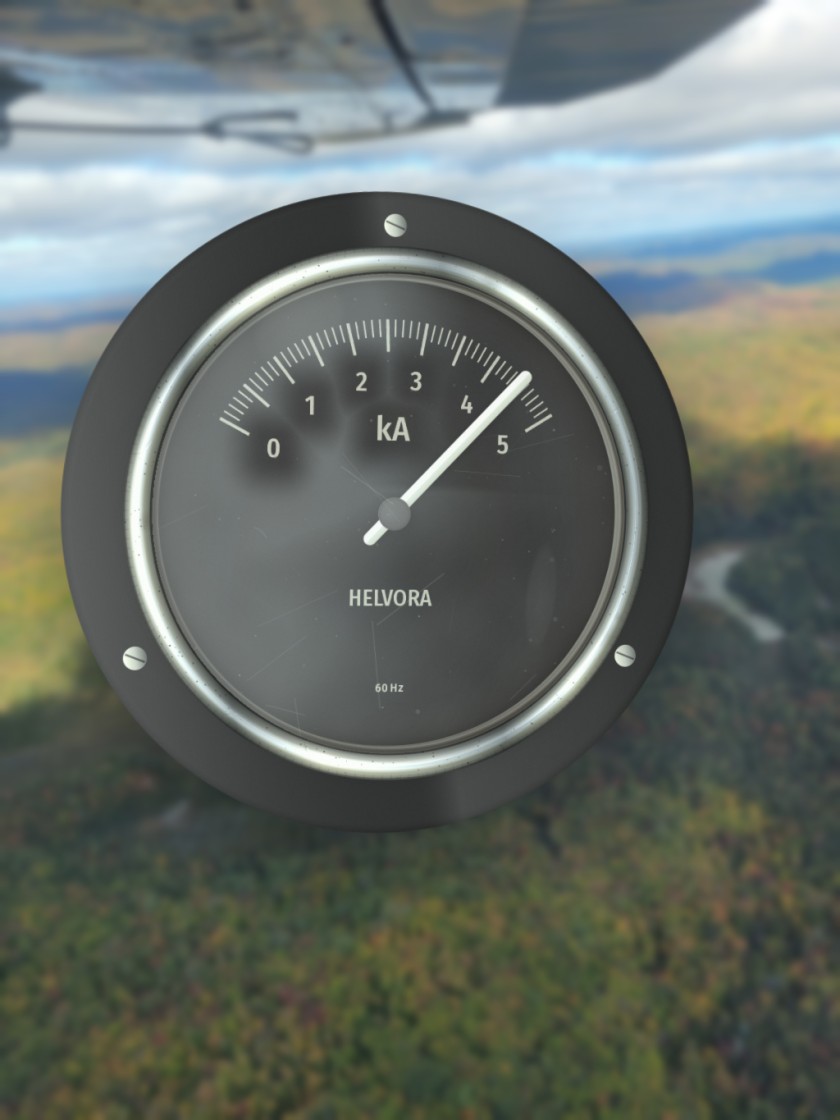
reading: 4.4kA
